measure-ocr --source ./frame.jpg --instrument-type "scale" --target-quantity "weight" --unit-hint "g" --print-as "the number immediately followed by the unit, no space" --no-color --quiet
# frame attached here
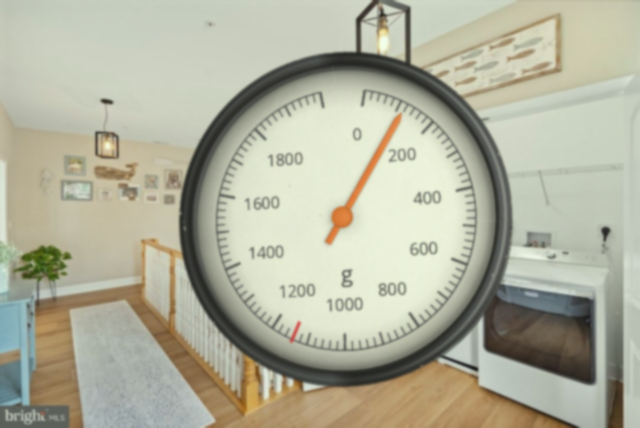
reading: 120g
